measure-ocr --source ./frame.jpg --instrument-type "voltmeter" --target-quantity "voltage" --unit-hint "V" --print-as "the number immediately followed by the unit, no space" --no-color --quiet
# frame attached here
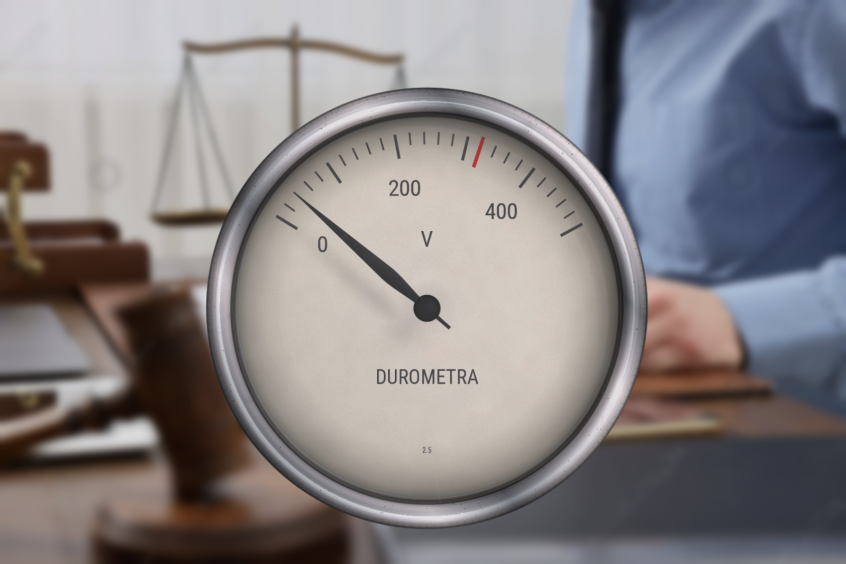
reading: 40V
